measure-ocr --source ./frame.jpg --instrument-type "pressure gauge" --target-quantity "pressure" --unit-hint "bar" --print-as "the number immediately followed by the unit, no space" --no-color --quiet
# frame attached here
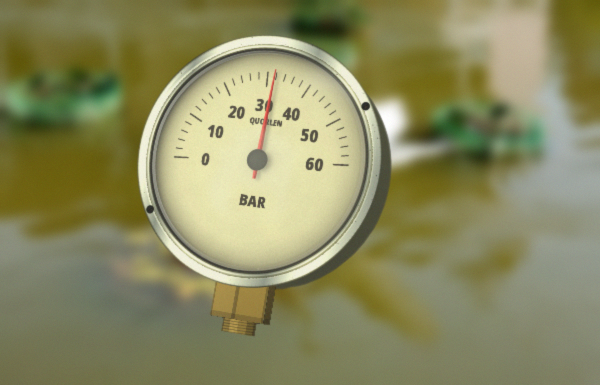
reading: 32bar
